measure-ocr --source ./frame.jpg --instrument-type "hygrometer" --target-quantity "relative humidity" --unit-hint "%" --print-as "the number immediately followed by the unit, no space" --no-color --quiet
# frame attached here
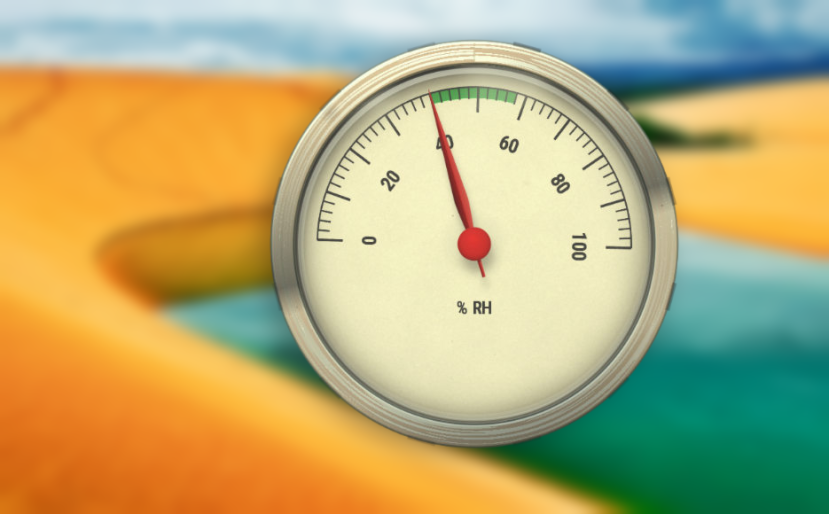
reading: 40%
